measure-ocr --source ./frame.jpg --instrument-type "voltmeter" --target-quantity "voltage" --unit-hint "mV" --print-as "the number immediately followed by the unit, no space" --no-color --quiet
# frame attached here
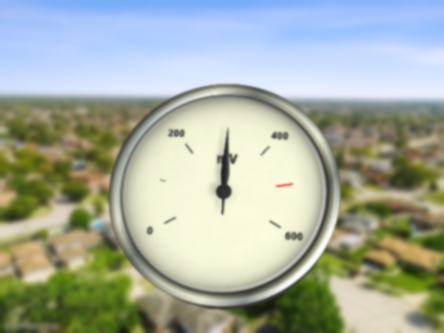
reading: 300mV
